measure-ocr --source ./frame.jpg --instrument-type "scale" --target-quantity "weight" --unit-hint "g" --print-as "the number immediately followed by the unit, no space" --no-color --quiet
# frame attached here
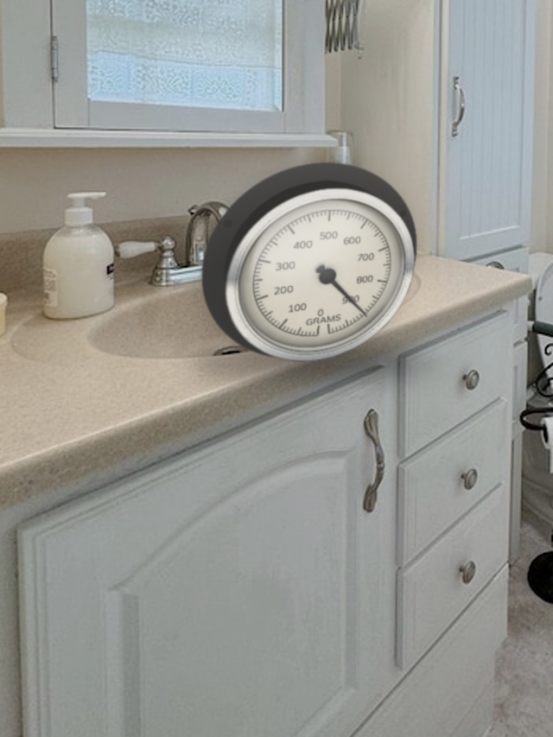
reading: 900g
